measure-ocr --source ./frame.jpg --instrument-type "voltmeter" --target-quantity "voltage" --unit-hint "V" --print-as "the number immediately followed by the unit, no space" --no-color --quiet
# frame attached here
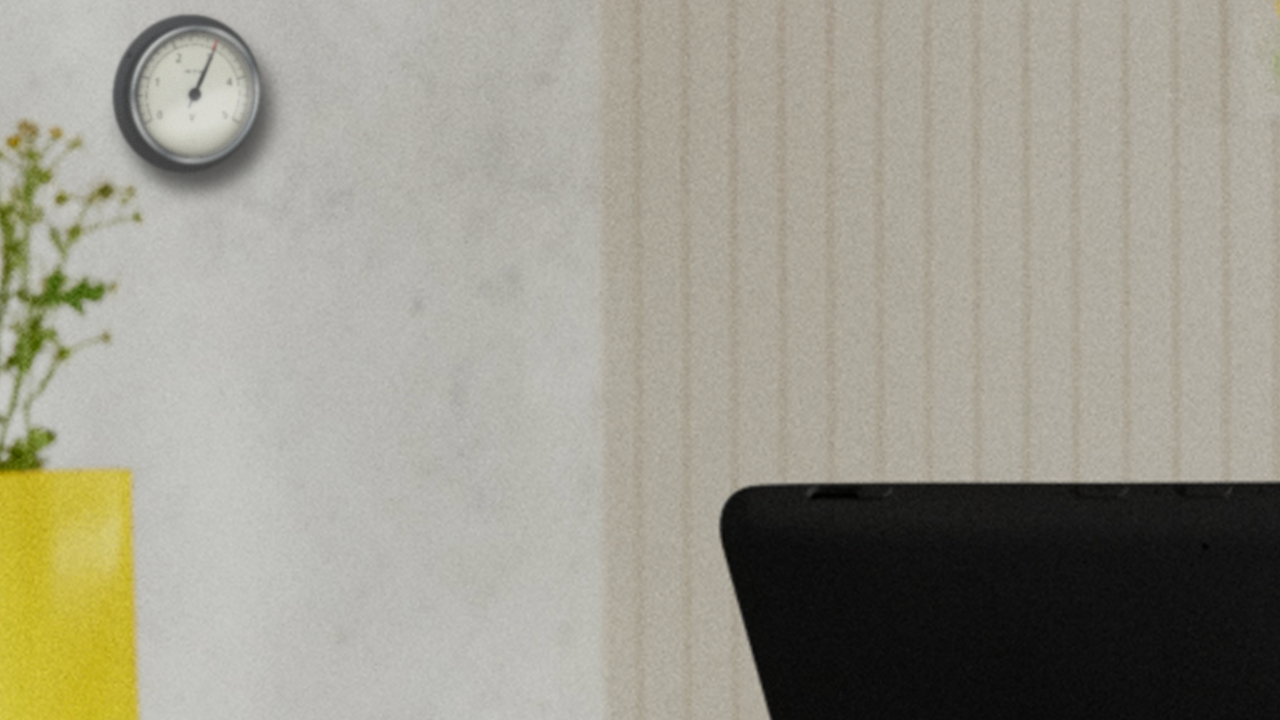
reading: 3V
